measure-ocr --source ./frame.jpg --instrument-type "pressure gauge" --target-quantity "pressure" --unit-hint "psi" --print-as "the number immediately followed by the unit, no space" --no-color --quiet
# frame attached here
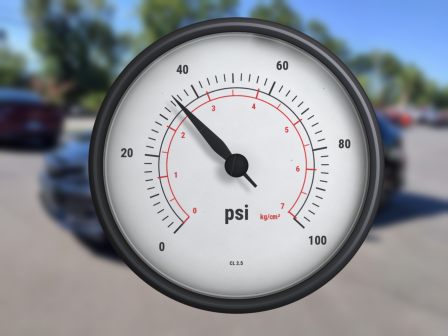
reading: 35psi
